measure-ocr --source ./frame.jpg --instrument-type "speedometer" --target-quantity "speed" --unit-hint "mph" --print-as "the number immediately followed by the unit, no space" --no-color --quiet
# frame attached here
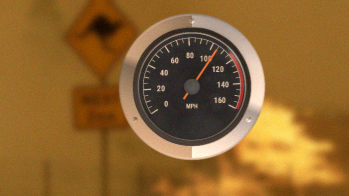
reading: 105mph
